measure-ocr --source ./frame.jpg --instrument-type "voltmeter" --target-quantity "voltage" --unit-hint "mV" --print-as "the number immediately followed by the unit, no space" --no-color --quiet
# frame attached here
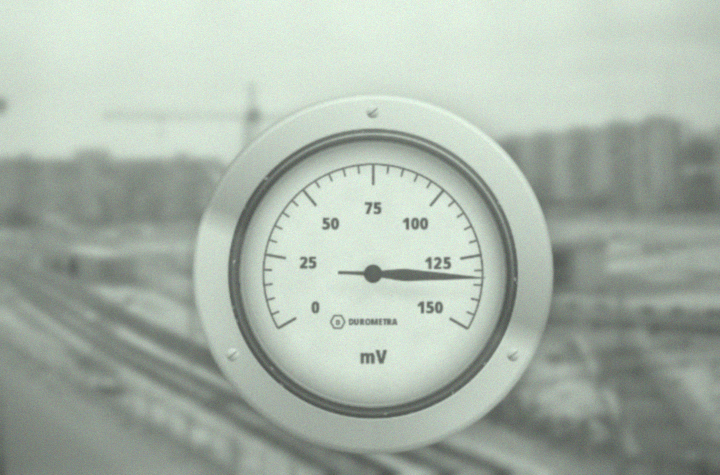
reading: 132.5mV
